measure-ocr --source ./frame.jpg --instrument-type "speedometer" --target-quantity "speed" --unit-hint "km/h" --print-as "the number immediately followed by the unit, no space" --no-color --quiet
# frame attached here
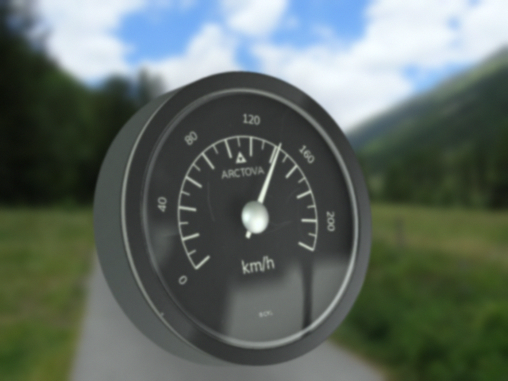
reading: 140km/h
